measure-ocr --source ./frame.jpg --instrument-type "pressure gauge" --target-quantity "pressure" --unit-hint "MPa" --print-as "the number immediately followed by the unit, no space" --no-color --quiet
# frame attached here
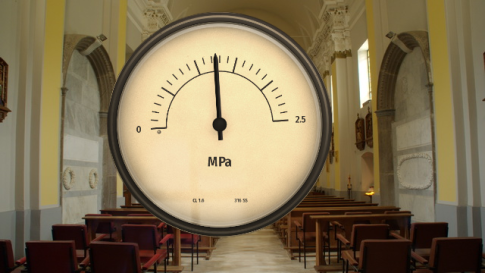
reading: 1.25MPa
